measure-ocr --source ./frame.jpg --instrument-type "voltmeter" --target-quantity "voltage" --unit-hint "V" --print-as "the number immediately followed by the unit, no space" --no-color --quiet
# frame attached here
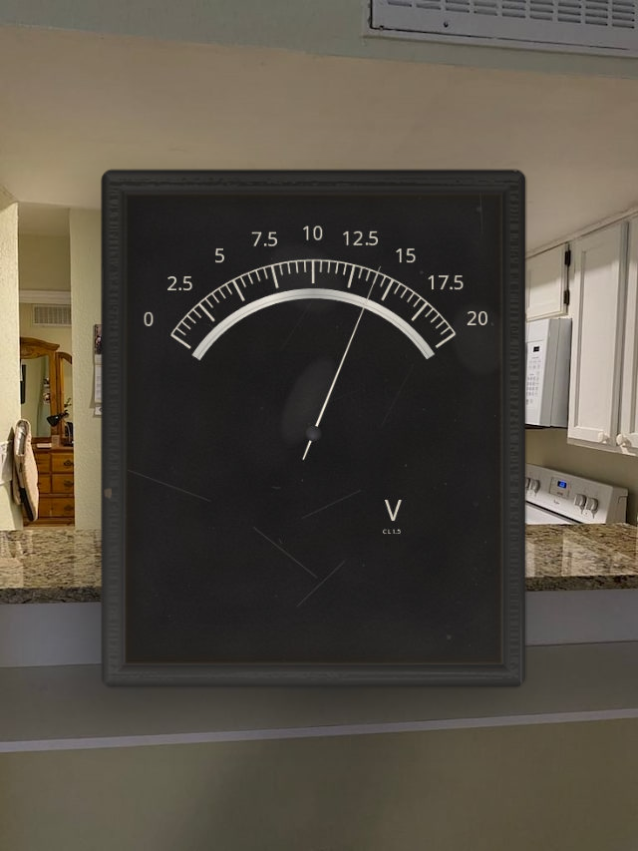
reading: 14V
